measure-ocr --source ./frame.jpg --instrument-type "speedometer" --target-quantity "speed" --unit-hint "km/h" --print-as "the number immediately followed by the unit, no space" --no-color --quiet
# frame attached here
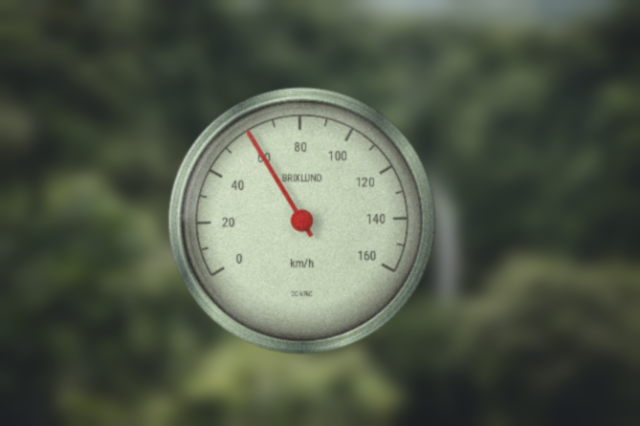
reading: 60km/h
